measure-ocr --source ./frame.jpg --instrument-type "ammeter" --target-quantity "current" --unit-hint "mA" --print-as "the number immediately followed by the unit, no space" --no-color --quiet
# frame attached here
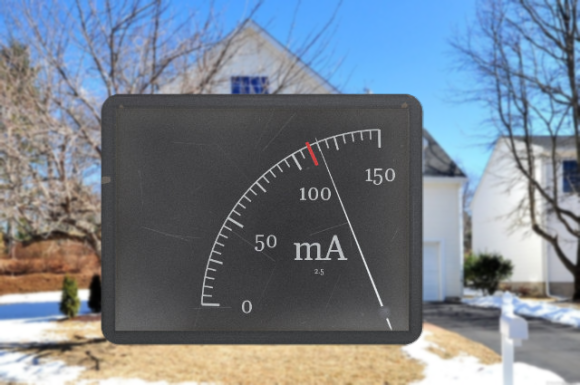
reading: 115mA
